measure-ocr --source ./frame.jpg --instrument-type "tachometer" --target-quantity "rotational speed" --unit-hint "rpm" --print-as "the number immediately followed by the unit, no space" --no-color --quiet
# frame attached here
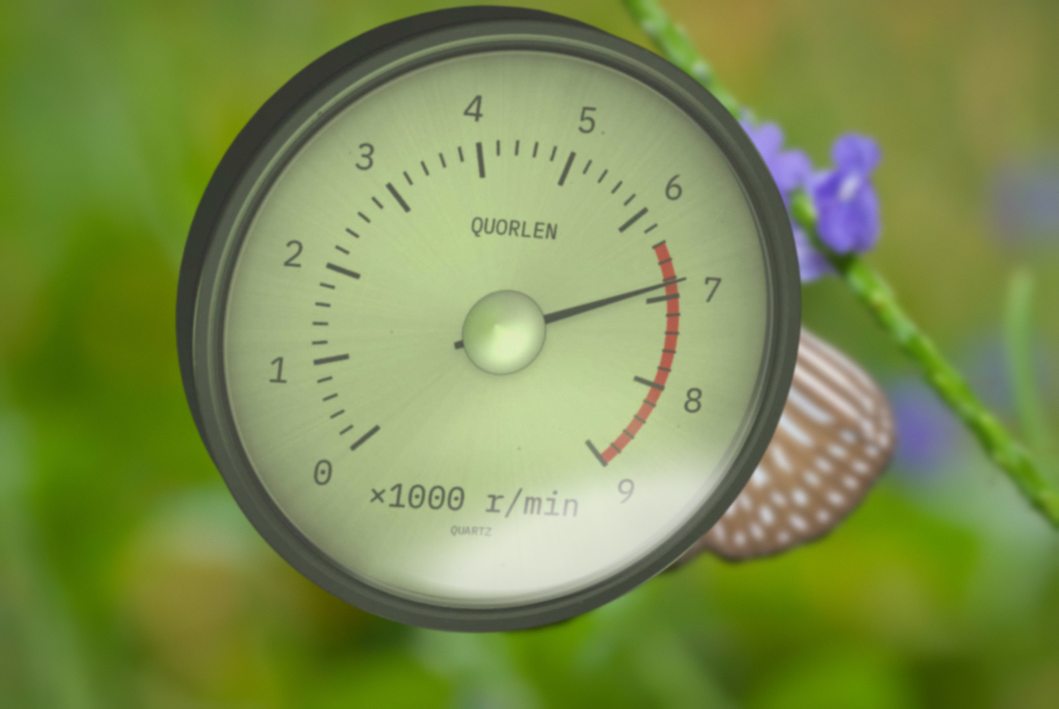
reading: 6800rpm
